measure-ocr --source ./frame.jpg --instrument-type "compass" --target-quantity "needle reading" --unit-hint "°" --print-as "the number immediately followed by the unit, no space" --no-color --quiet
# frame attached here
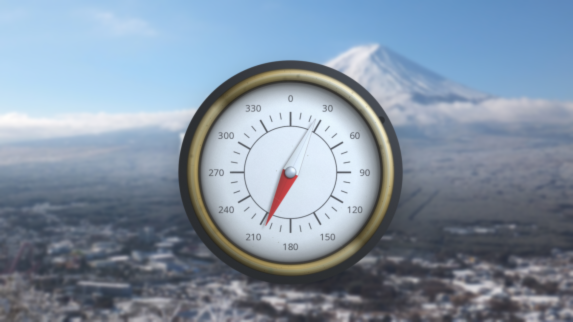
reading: 205°
